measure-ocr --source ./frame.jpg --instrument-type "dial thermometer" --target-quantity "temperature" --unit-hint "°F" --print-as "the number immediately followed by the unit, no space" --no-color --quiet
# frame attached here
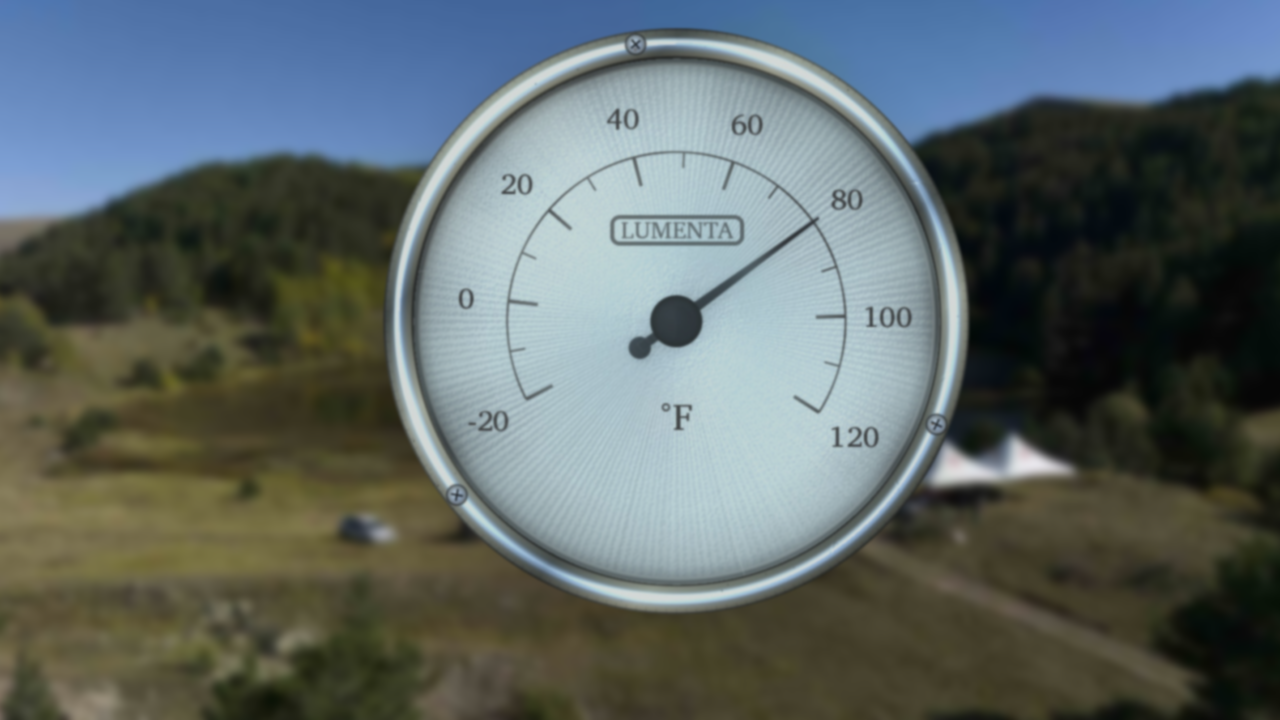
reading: 80°F
